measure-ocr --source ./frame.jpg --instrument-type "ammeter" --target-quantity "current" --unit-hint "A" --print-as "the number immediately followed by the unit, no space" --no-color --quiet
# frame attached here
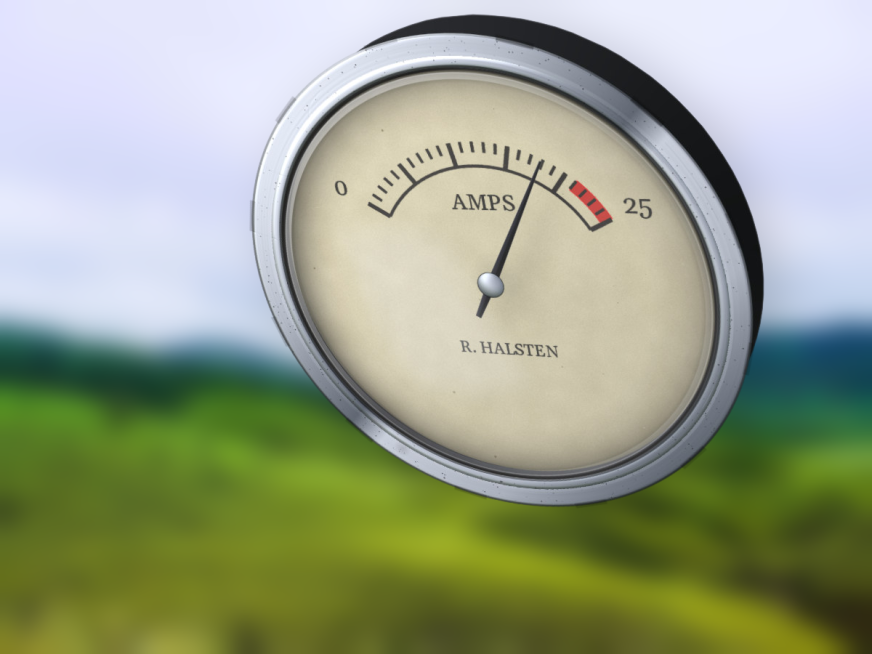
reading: 18A
